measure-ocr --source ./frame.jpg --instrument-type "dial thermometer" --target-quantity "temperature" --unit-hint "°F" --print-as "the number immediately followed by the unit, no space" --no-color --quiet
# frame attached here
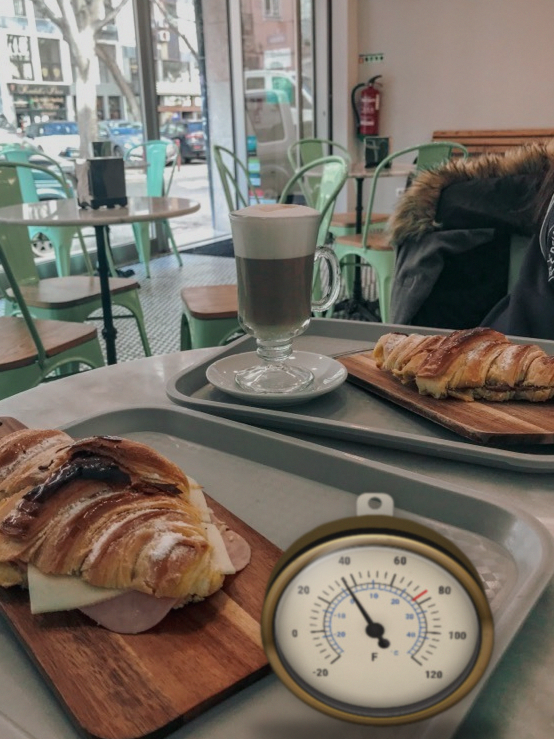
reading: 36°F
